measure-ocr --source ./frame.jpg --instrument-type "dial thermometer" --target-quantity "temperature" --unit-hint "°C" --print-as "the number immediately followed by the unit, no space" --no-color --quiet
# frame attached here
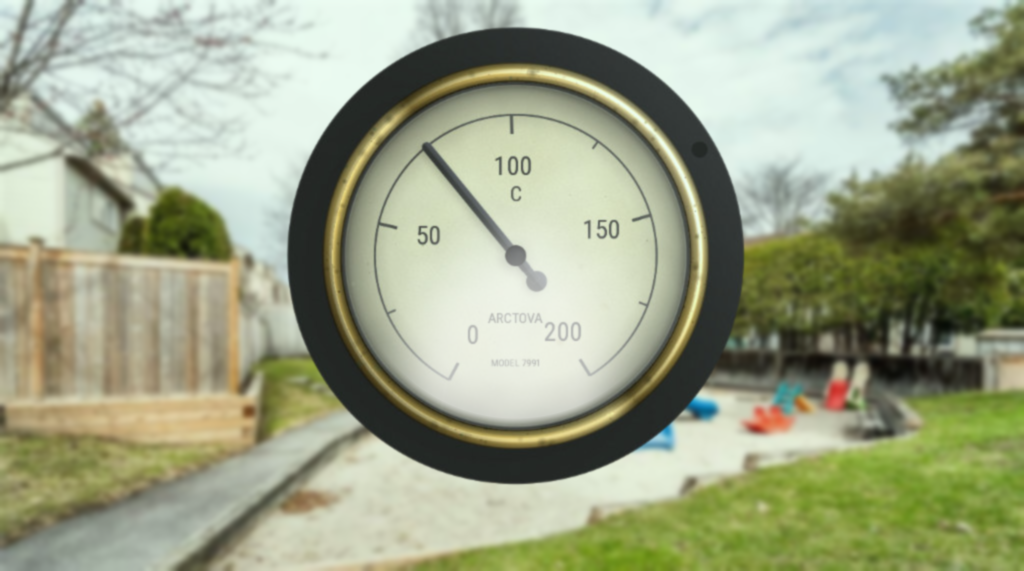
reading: 75°C
